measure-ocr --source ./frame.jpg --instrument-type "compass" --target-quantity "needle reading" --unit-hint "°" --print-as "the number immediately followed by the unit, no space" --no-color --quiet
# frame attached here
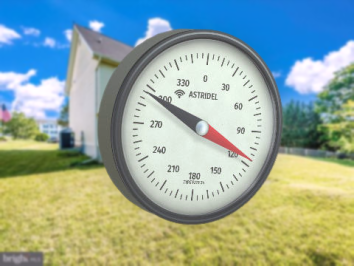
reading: 115°
